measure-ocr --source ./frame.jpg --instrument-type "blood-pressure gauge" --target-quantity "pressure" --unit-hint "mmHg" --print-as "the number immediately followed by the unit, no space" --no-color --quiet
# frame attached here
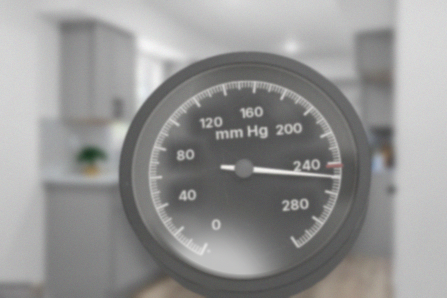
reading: 250mmHg
